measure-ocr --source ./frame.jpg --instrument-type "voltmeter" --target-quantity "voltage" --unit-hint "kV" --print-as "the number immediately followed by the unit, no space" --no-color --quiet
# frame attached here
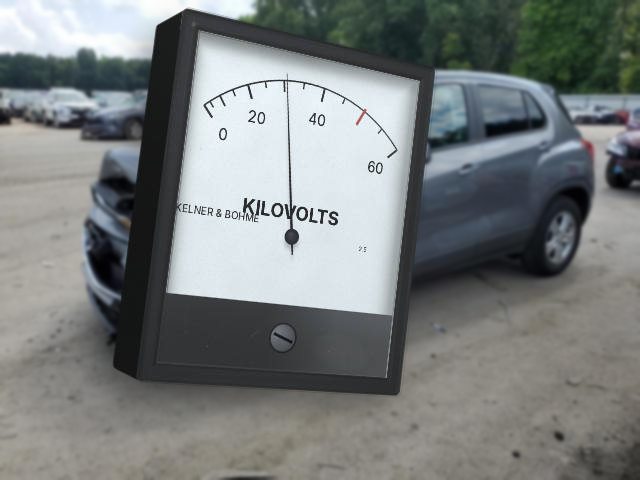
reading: 30kV
